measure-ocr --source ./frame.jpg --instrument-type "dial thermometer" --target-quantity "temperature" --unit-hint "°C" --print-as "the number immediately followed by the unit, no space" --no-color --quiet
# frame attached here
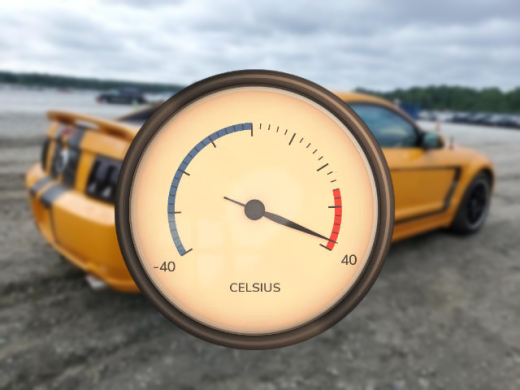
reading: 38°C
